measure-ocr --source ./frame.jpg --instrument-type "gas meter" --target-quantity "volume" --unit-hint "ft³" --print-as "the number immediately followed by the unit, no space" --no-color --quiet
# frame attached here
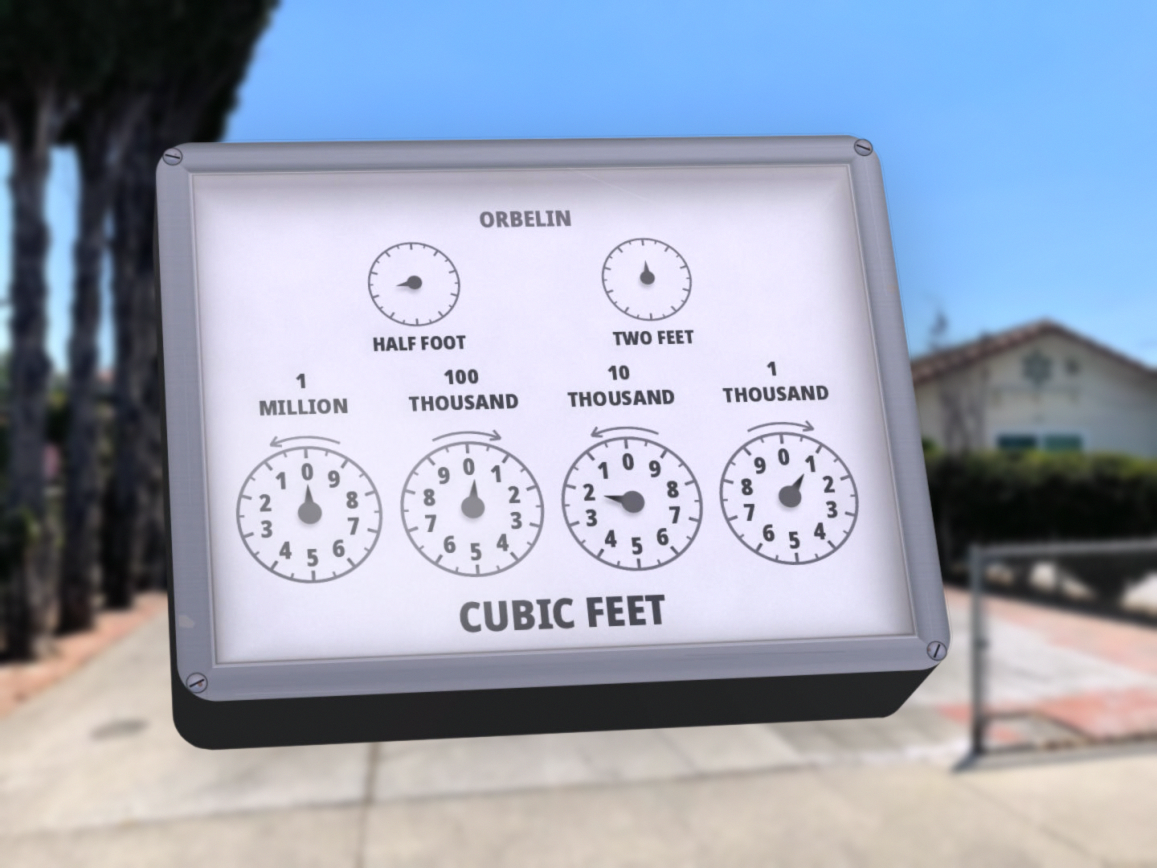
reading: 2100ft³
